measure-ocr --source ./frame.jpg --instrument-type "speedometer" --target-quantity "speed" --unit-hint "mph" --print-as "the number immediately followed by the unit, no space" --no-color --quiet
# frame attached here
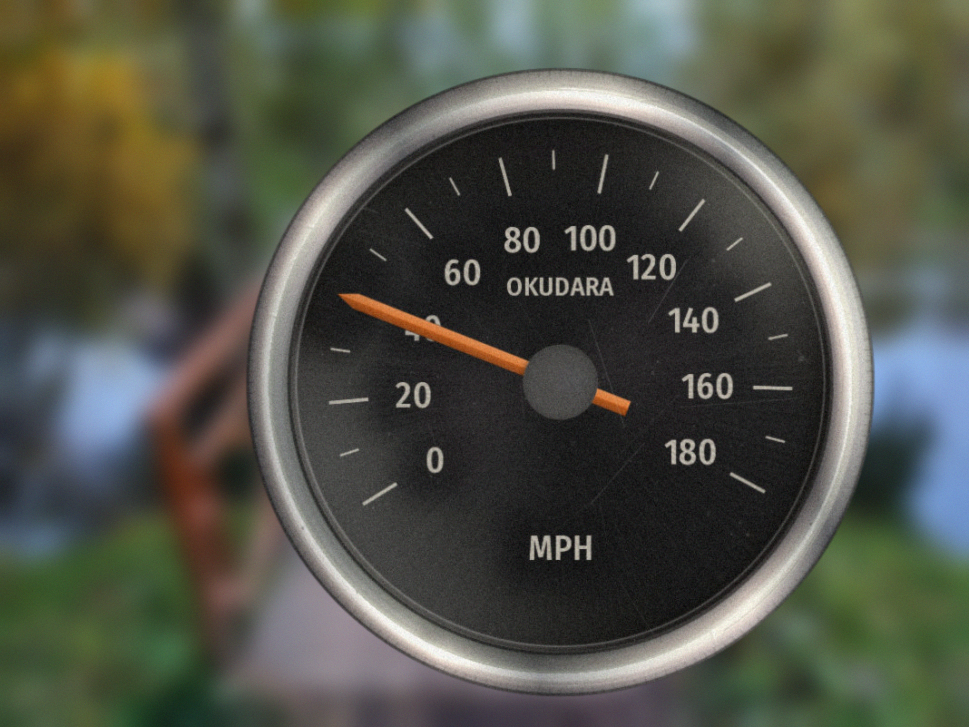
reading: 40mph
